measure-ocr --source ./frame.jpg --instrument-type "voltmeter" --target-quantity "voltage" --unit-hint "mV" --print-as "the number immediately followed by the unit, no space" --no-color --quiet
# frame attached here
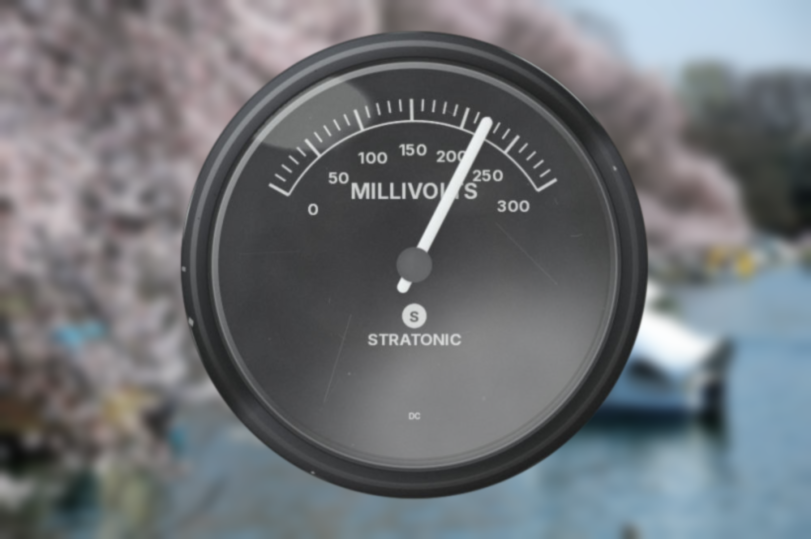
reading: 220mV
